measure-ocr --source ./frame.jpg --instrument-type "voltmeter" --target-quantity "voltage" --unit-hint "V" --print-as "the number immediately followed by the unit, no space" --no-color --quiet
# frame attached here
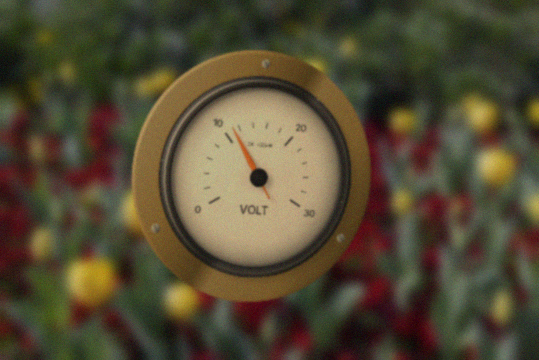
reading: 11V
